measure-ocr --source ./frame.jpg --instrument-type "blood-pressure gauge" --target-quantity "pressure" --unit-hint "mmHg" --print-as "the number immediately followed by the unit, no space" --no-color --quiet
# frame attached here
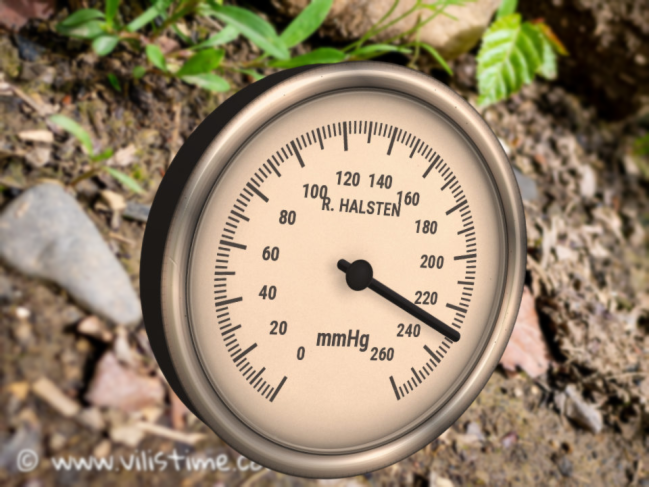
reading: 230mmHg
